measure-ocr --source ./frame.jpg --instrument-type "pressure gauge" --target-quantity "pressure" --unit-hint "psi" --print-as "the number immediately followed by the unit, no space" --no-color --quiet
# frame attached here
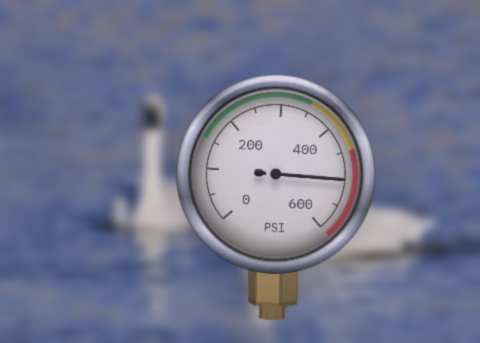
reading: 500psi
